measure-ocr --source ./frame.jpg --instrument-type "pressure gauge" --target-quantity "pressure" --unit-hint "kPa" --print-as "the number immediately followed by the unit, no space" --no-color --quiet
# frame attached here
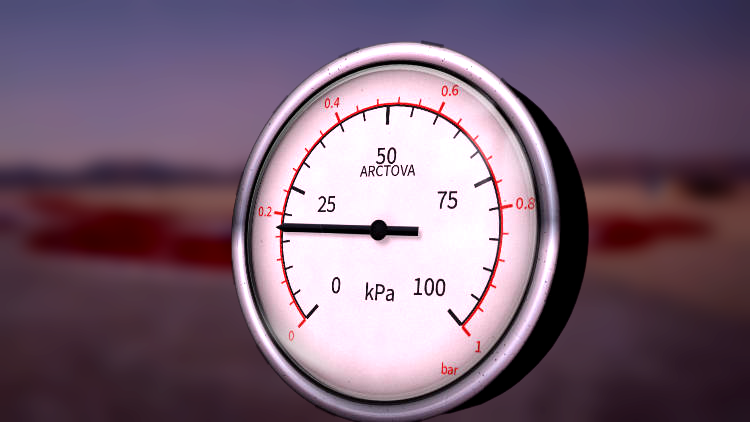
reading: 17.5kPa
